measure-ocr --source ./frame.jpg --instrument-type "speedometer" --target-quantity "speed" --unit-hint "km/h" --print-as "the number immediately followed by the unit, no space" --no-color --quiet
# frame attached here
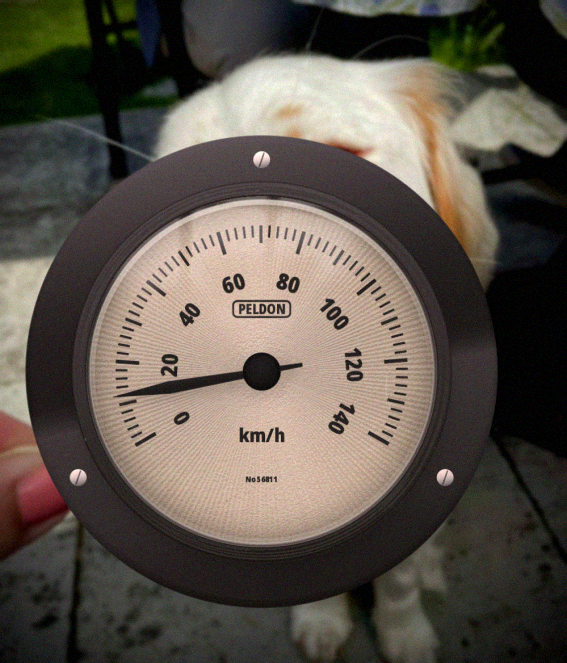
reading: 12km/h
